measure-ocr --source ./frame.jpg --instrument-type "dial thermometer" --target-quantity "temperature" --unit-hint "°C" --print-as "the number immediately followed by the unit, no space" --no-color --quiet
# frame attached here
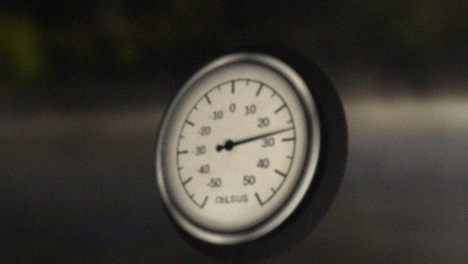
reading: 27.5°C
